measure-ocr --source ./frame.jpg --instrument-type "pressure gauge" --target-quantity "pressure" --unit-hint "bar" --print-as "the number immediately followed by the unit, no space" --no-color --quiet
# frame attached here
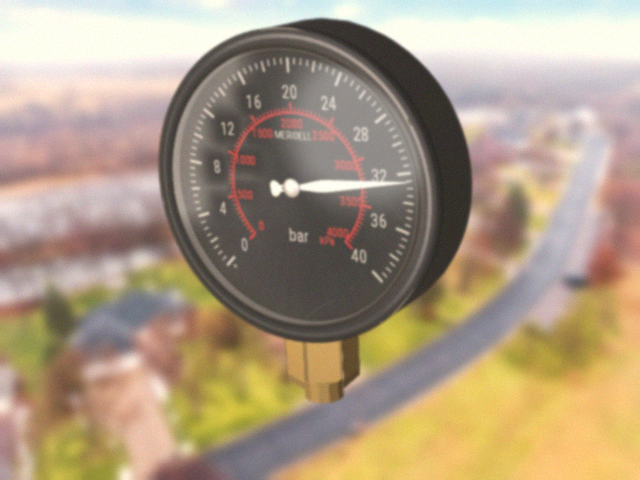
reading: 32.5bar
